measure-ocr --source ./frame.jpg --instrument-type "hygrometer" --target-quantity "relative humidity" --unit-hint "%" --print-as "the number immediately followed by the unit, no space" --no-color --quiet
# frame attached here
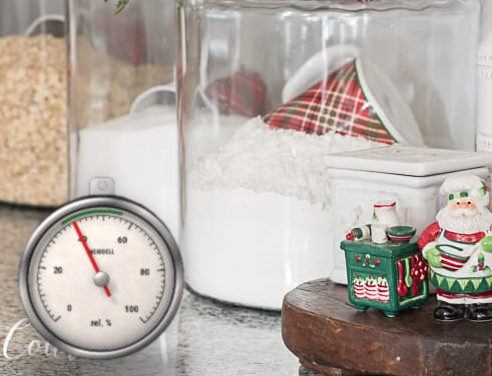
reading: 40%
